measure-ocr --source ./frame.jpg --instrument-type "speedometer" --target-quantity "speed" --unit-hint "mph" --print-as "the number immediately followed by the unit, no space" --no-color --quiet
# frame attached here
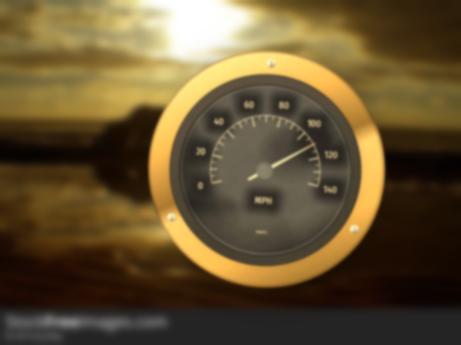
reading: 110mph
